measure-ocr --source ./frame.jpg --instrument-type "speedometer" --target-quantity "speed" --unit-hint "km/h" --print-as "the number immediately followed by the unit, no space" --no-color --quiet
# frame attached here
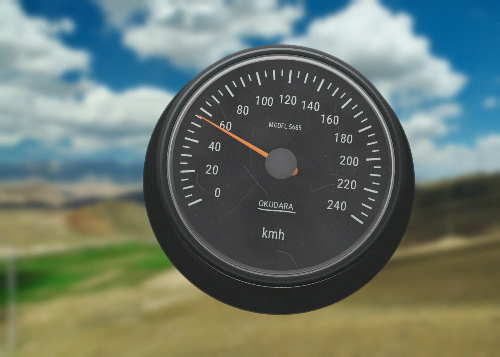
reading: 55km/h
